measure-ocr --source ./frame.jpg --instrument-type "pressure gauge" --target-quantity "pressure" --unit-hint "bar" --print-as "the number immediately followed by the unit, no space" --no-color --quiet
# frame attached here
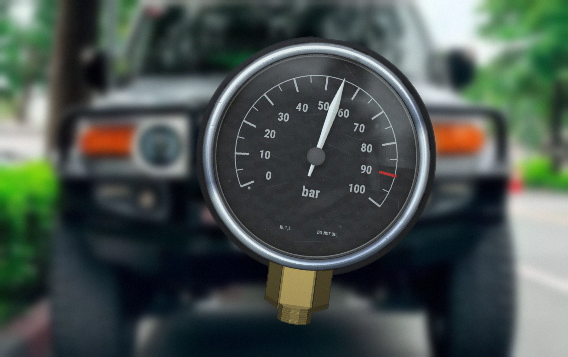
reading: 55bar
